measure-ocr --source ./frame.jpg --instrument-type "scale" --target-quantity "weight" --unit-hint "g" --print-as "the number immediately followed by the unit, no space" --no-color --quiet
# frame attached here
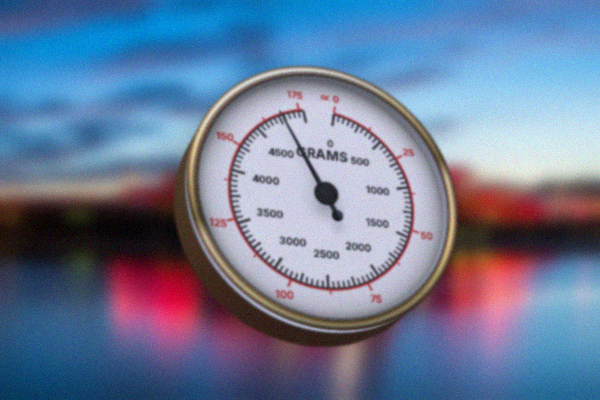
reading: 4750g
